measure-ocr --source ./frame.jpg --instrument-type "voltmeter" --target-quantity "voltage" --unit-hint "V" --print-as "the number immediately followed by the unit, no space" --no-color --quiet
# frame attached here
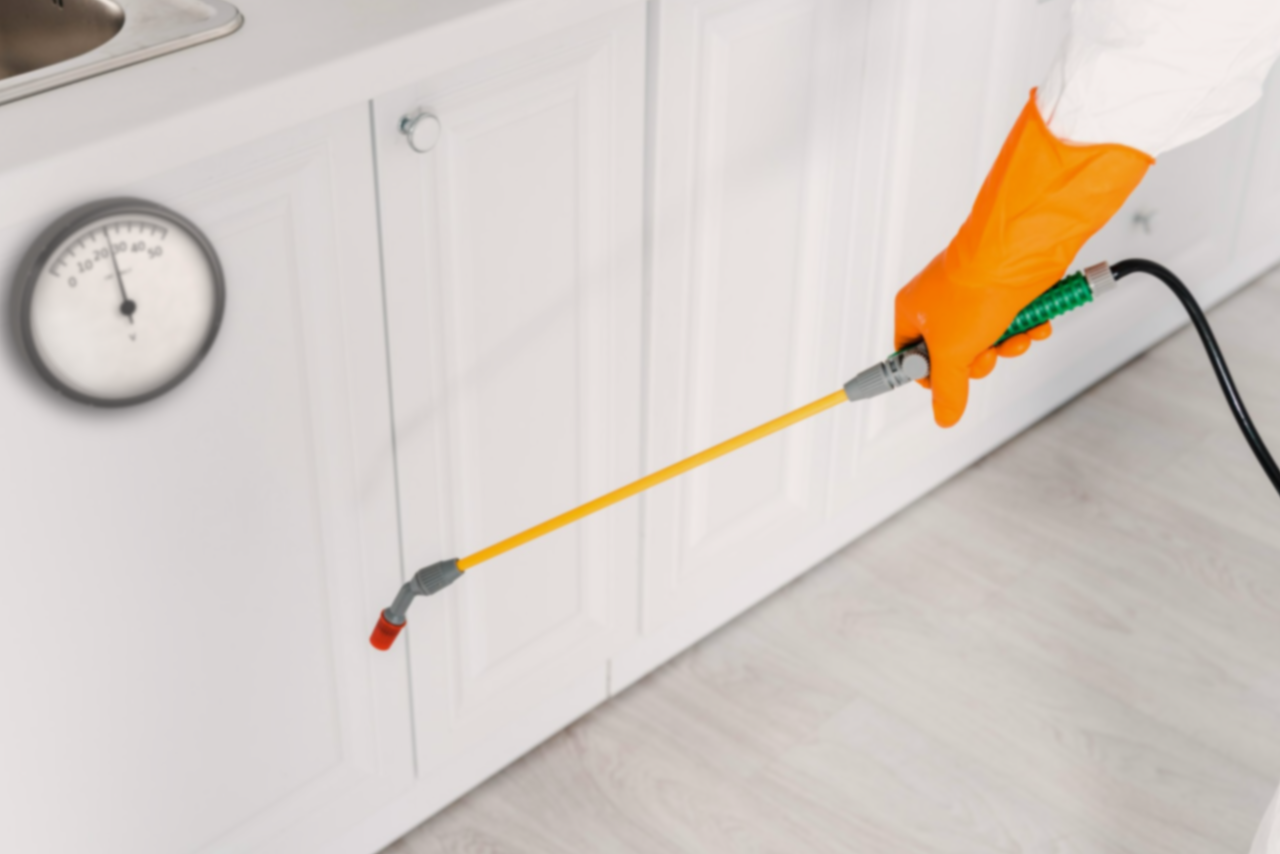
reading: 25V
